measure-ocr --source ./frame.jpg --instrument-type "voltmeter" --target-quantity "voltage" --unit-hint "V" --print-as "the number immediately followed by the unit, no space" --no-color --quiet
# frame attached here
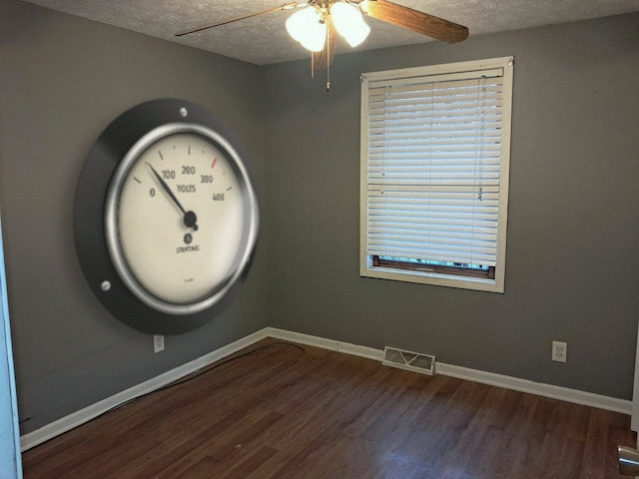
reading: 50V
